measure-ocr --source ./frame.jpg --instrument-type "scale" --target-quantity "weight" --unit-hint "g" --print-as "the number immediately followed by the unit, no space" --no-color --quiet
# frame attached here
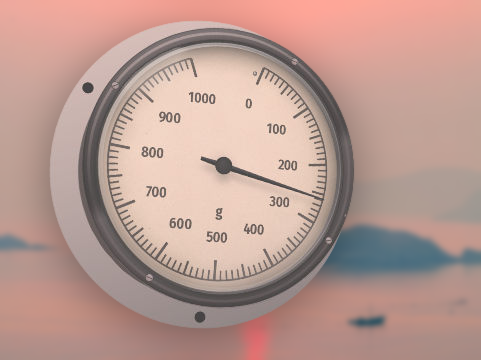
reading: 260g
